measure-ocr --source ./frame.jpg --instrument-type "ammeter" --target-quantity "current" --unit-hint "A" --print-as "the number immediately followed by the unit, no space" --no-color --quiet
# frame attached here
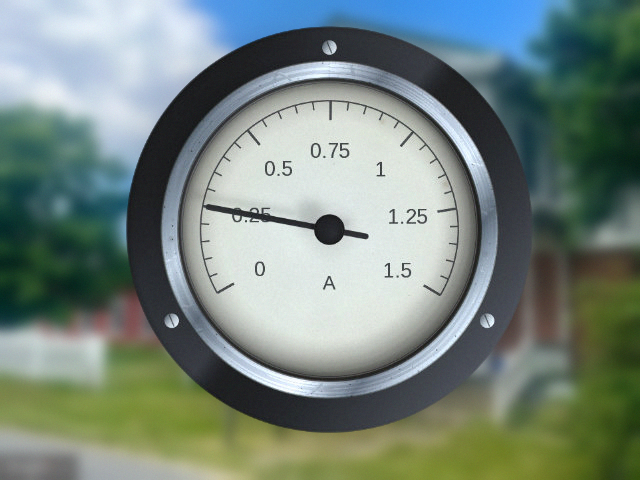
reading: 0.25A
